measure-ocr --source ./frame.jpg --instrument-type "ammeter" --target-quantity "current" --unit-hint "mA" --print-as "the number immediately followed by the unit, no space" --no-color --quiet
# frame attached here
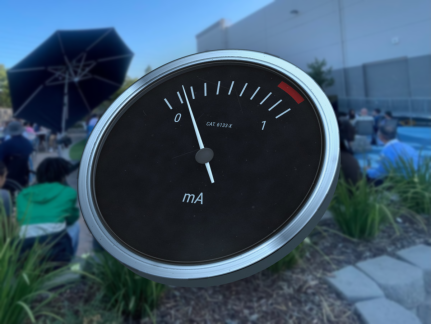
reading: 0.15mA
